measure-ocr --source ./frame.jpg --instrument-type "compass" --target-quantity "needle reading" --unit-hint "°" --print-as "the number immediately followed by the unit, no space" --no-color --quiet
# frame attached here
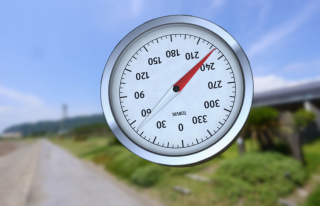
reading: 230°
